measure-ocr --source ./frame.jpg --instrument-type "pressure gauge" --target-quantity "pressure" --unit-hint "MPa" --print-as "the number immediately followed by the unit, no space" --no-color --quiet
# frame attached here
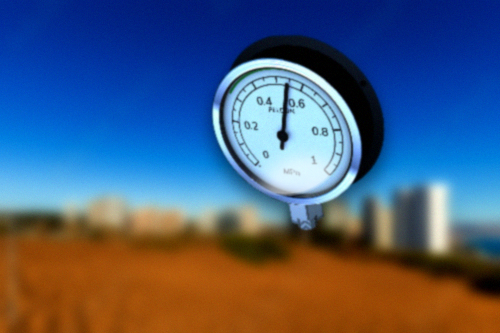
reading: 0.55MPa
